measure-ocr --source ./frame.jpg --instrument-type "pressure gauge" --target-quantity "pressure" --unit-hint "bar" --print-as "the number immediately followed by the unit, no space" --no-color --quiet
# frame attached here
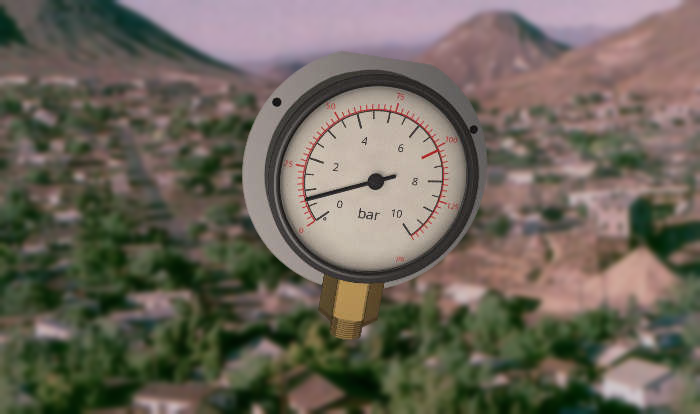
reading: 0.75bar
